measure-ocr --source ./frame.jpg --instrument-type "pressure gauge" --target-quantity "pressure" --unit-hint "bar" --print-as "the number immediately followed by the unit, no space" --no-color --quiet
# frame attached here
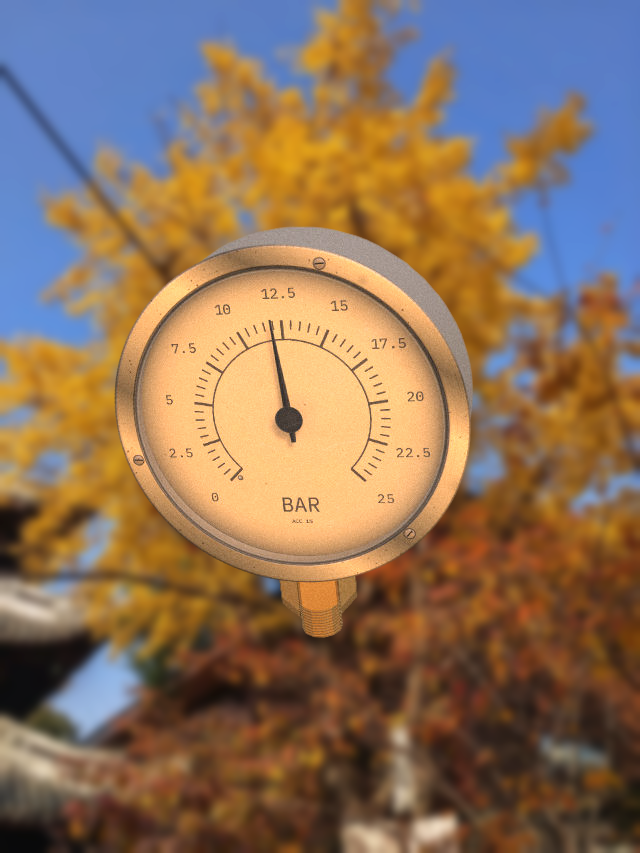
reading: 12bar
